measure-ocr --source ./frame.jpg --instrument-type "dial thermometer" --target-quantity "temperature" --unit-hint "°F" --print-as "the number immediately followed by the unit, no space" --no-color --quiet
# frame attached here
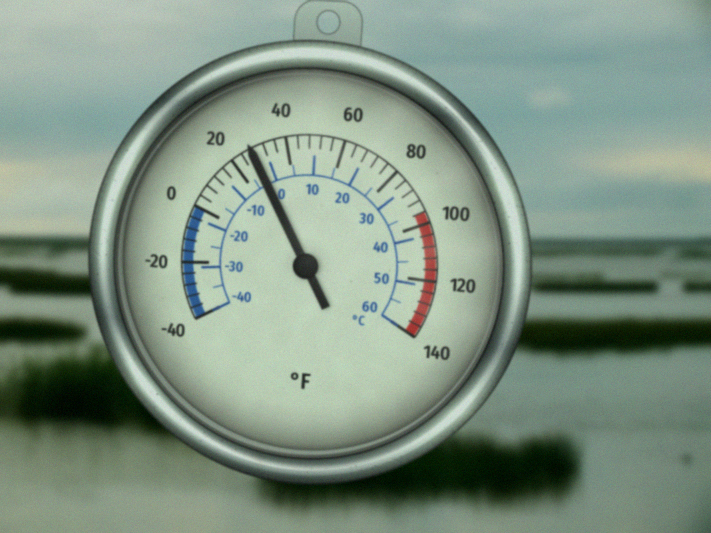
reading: 28°F
